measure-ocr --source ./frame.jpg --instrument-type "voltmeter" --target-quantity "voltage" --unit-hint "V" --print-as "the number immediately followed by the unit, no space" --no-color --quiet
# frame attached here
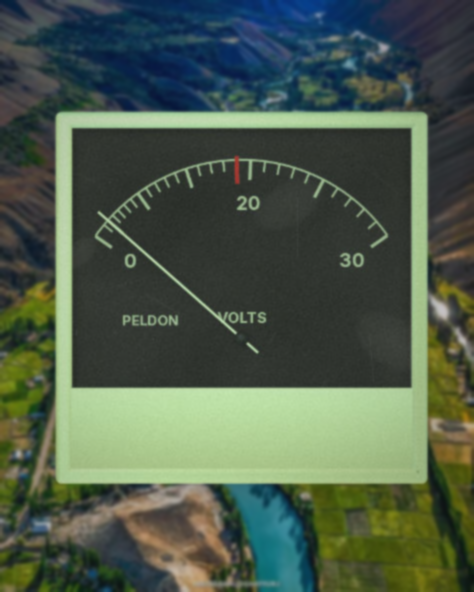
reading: 5V
